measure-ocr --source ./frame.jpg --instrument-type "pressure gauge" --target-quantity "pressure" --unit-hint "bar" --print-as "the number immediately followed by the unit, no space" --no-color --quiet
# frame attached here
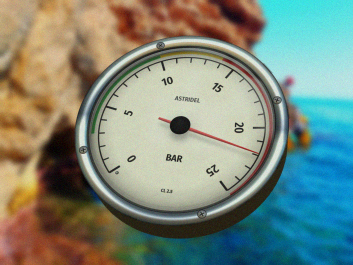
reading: 22bar
